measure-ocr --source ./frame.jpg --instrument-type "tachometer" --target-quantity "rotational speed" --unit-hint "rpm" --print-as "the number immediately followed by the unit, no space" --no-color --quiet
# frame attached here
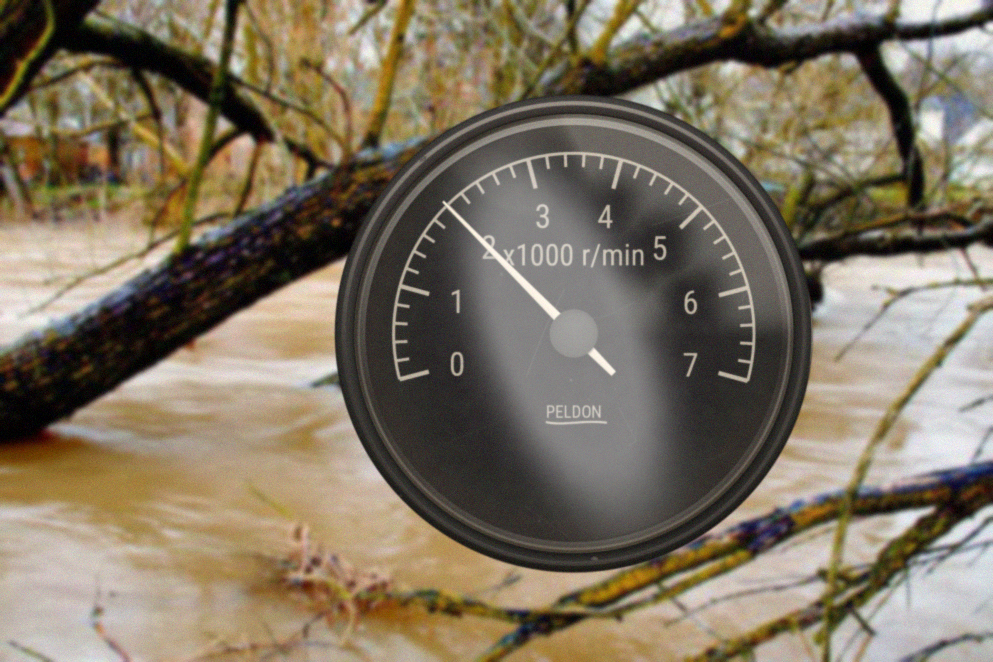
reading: 2000rpm
